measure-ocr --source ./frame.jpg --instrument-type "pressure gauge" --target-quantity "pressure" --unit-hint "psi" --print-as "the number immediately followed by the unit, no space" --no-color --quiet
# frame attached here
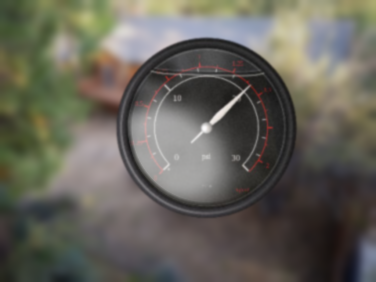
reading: 20psi
